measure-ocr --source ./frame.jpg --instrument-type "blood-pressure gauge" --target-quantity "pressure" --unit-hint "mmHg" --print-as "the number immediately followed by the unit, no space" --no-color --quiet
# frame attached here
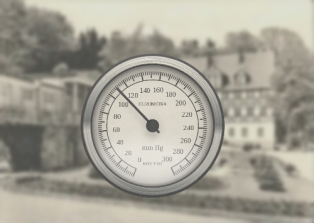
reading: 110mmHg
